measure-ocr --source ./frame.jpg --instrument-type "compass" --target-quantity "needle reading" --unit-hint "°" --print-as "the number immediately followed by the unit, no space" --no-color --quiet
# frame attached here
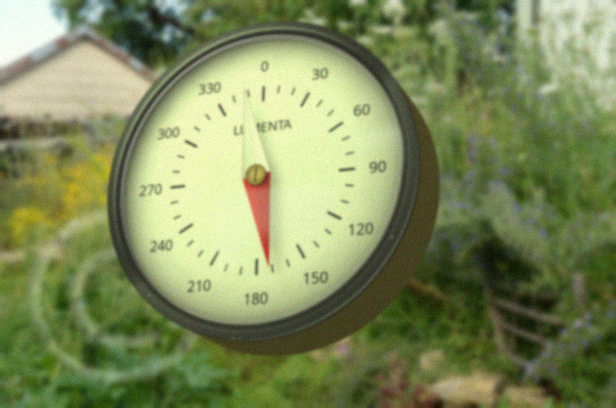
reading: 170°
